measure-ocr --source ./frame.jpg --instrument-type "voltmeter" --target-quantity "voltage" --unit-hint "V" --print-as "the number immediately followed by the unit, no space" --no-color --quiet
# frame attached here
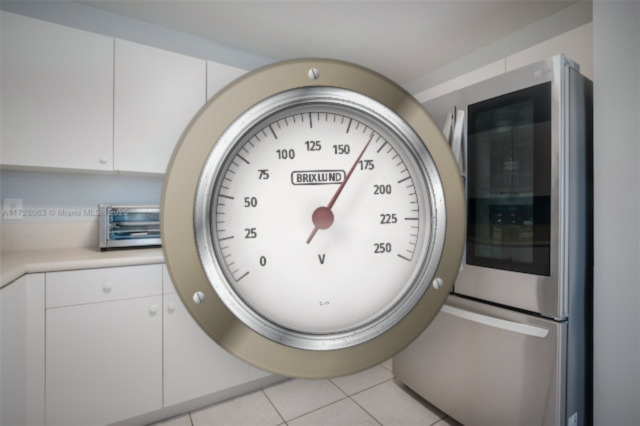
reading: 165V
